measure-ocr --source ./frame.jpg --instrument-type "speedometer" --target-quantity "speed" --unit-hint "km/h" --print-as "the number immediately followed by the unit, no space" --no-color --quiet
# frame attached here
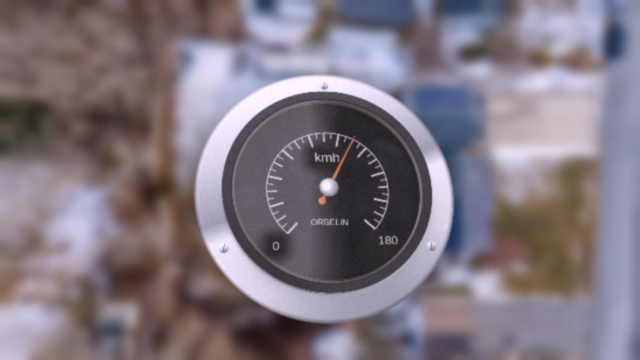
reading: 110km/h
